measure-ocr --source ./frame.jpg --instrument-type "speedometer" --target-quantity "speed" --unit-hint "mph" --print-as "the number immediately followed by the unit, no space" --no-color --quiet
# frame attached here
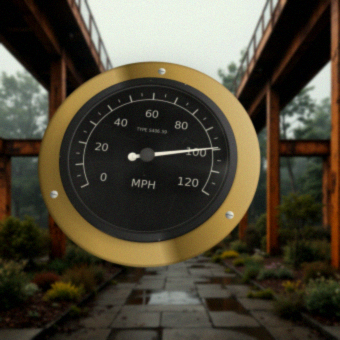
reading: 100mph
